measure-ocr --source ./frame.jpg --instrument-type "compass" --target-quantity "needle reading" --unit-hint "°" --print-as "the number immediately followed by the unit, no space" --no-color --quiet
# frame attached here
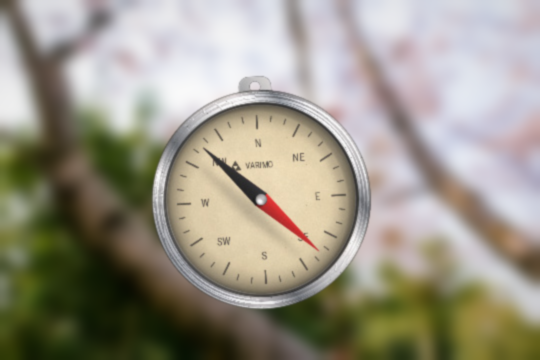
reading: 135°
